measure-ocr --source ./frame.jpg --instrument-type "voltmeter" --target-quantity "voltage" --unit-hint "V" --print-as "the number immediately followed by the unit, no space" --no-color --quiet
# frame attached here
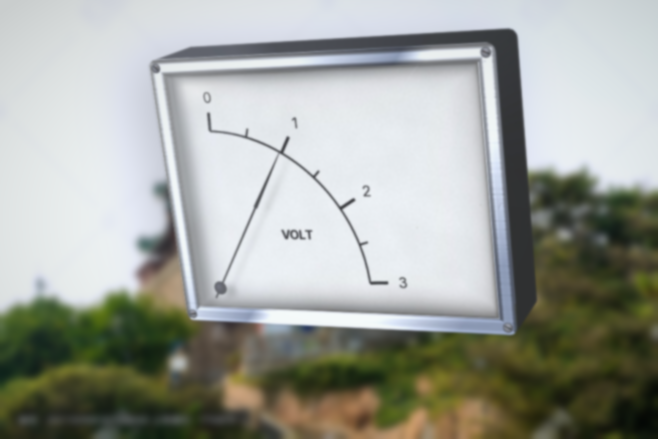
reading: 1V
